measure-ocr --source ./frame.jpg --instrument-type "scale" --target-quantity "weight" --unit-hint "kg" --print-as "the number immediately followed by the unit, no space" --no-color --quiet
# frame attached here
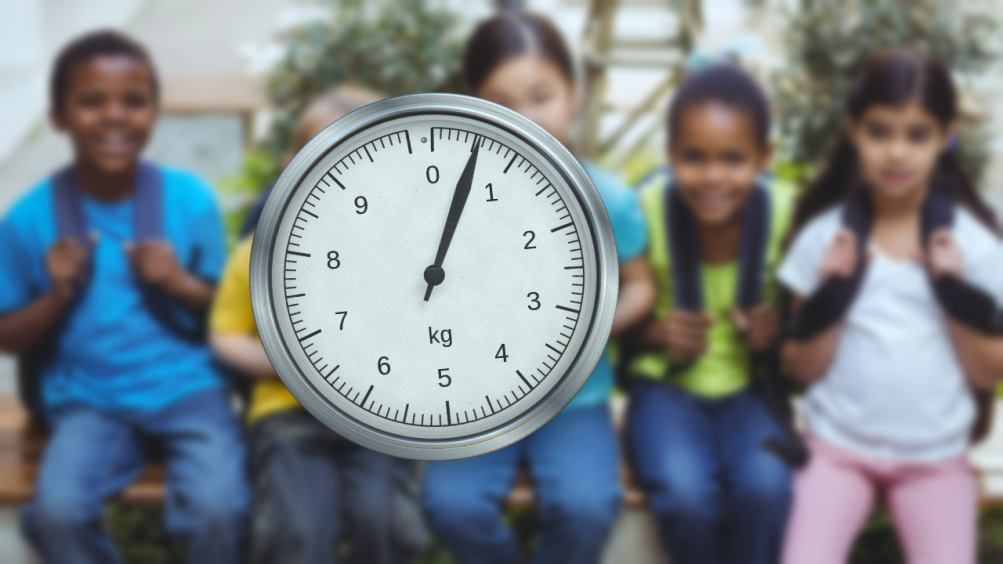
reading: 0.55kg
